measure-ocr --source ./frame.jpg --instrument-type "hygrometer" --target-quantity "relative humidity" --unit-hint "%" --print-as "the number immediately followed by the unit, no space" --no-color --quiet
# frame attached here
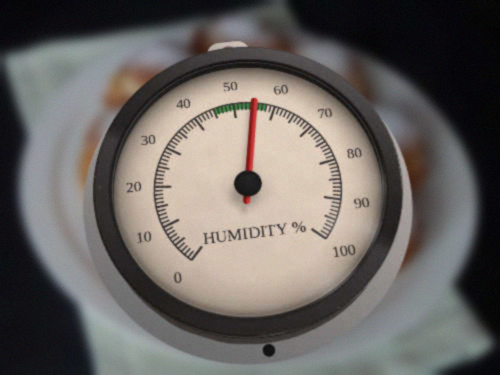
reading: 55%
